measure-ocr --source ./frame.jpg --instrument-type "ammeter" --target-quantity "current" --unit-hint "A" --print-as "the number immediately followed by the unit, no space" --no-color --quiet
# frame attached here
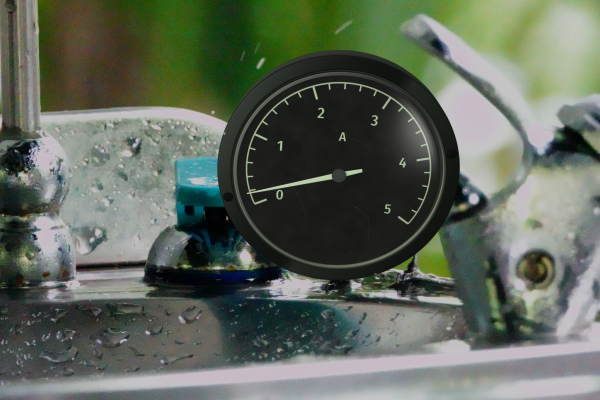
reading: 0.2A
